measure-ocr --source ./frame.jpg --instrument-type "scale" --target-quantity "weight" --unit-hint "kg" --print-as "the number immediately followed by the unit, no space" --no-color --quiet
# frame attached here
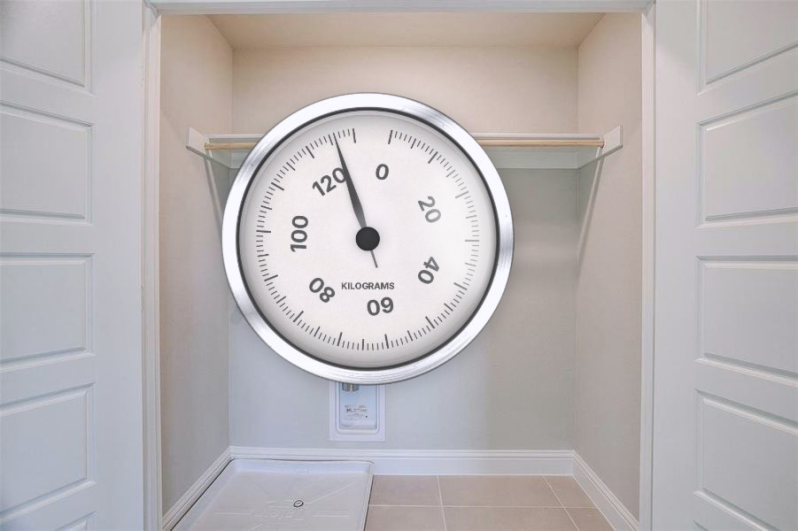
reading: 126kg
